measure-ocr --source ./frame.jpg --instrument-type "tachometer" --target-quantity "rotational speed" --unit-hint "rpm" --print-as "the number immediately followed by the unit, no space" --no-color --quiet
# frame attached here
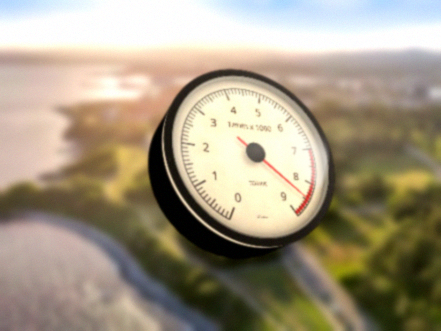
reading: 8500rpm
